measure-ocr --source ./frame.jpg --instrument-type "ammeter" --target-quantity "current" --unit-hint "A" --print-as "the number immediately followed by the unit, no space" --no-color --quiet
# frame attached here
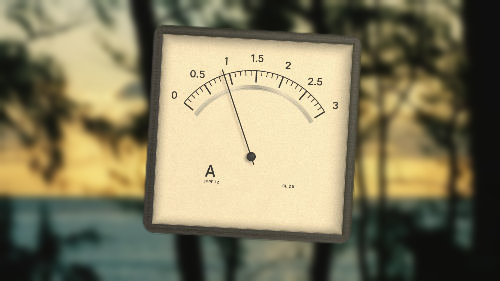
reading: 0.9A
